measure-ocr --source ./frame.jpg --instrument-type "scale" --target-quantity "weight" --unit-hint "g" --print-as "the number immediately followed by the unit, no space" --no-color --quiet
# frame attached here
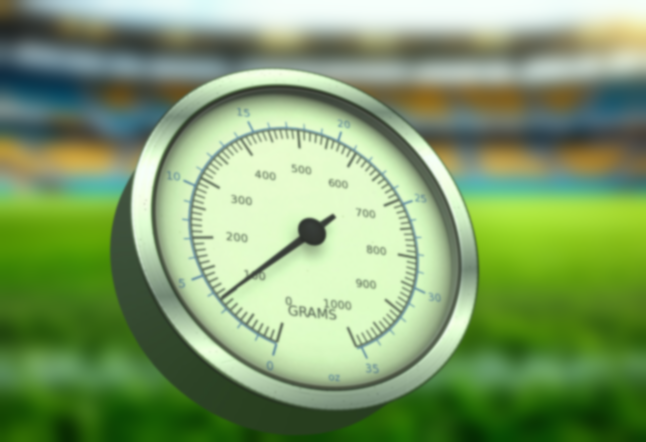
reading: 100g
